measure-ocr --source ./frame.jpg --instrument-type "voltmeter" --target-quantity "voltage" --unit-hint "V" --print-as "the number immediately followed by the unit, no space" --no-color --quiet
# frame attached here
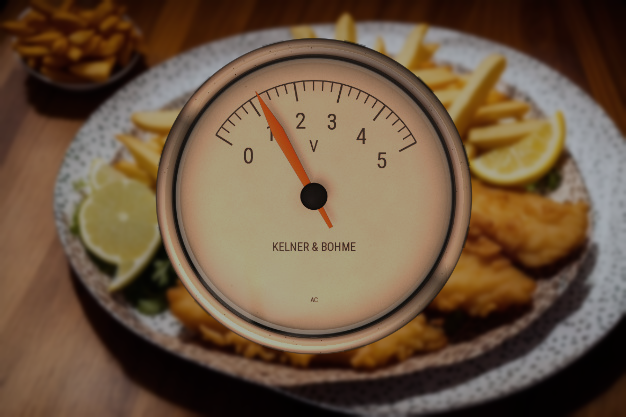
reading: 1.2V
